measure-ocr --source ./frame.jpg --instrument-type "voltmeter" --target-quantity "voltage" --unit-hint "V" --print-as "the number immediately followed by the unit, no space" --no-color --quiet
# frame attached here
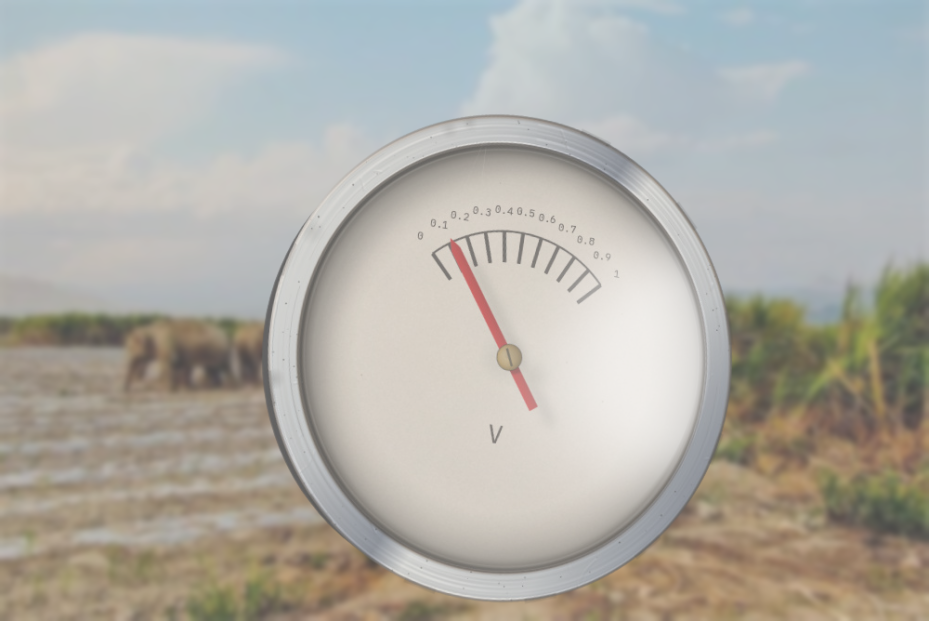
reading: 0.1V
